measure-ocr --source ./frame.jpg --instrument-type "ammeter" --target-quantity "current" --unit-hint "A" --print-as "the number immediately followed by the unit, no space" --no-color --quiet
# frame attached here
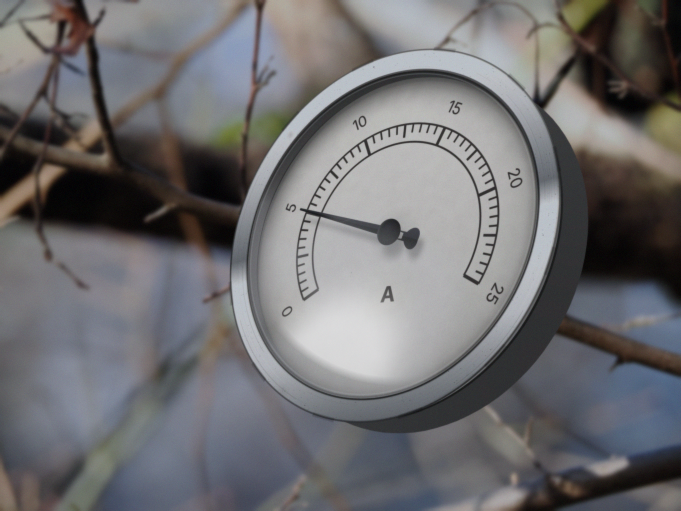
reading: 5A
